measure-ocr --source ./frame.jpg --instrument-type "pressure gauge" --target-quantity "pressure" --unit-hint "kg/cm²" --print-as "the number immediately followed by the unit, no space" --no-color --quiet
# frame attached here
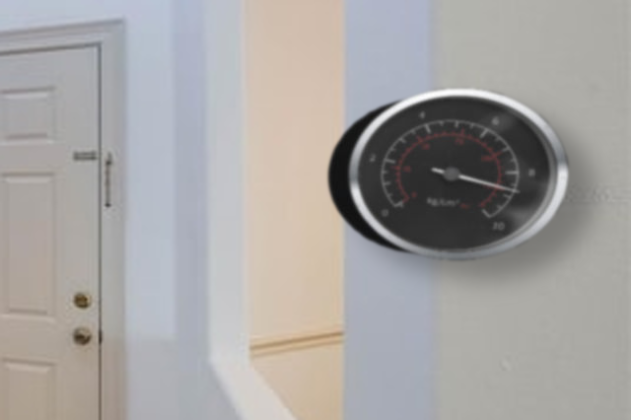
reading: 8.75kg/cm²
